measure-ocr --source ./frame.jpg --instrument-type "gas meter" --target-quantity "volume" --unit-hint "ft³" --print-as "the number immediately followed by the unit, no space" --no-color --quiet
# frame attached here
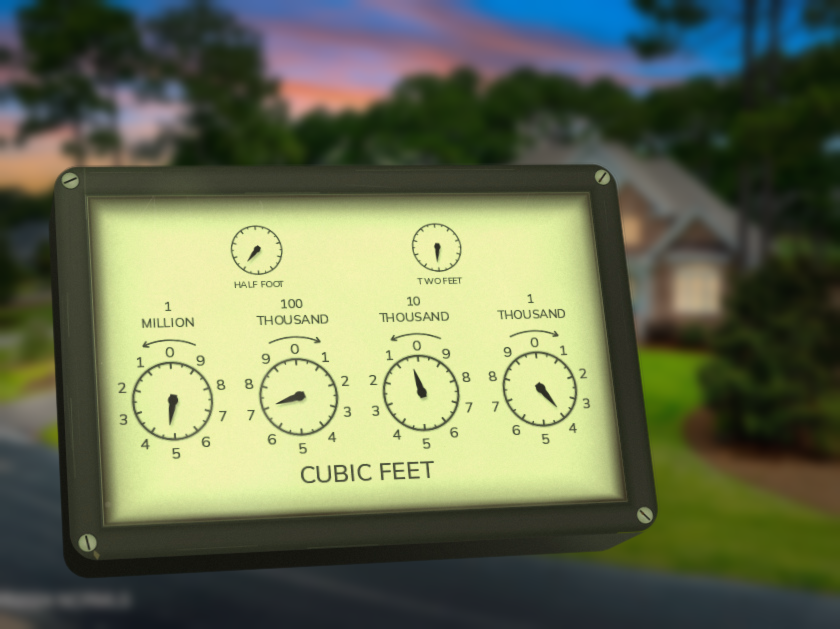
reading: 470400ft³
